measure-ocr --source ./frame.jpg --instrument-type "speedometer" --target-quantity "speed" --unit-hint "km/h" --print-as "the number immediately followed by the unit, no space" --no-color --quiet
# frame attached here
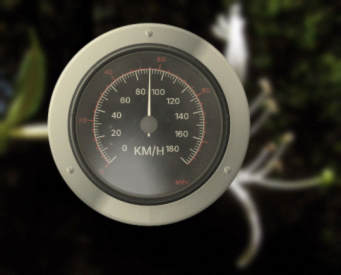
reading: 90km/h
